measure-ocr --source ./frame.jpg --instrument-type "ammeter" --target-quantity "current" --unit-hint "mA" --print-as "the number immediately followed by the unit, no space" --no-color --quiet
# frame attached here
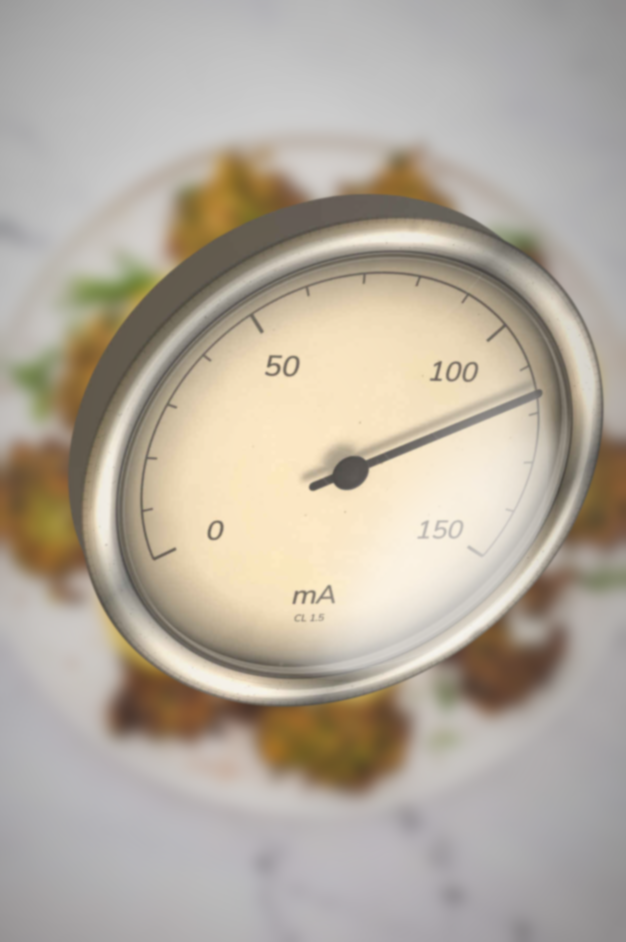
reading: 115mA
